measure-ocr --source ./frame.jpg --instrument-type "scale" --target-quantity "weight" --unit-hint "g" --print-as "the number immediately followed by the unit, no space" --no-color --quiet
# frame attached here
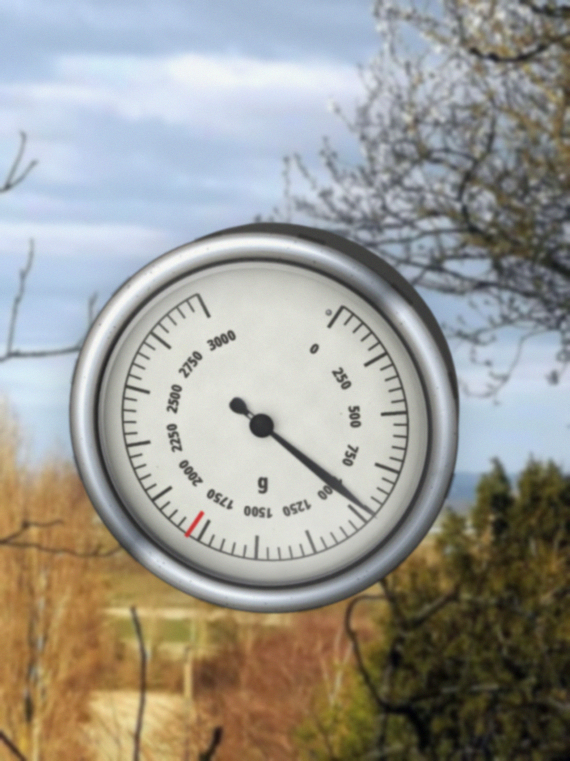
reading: 950g
